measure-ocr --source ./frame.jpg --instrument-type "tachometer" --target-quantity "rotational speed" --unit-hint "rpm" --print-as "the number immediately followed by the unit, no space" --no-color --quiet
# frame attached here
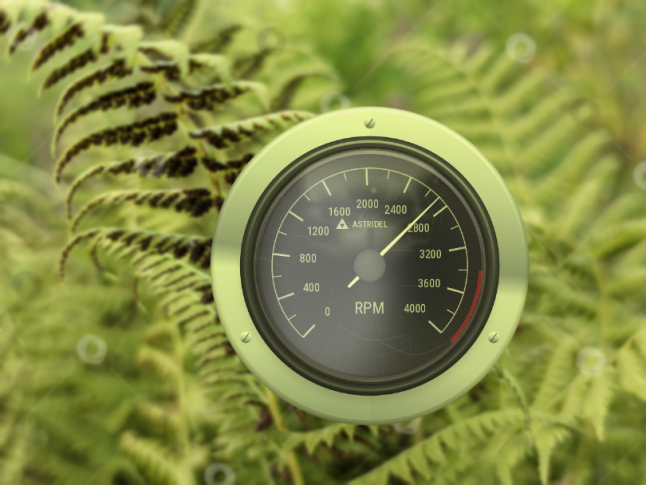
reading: 2700rpm
